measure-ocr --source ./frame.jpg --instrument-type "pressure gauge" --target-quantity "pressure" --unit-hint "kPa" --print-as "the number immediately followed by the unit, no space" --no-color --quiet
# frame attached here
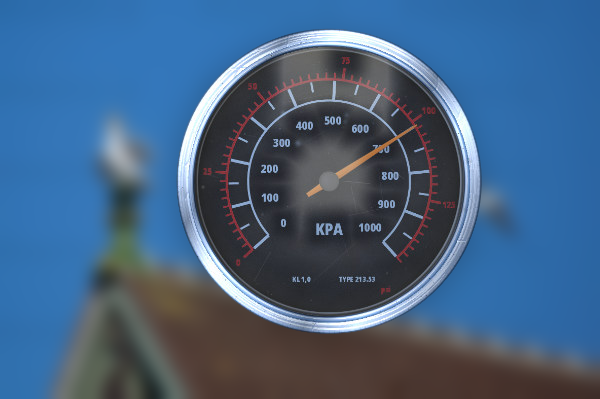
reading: 700kPa
